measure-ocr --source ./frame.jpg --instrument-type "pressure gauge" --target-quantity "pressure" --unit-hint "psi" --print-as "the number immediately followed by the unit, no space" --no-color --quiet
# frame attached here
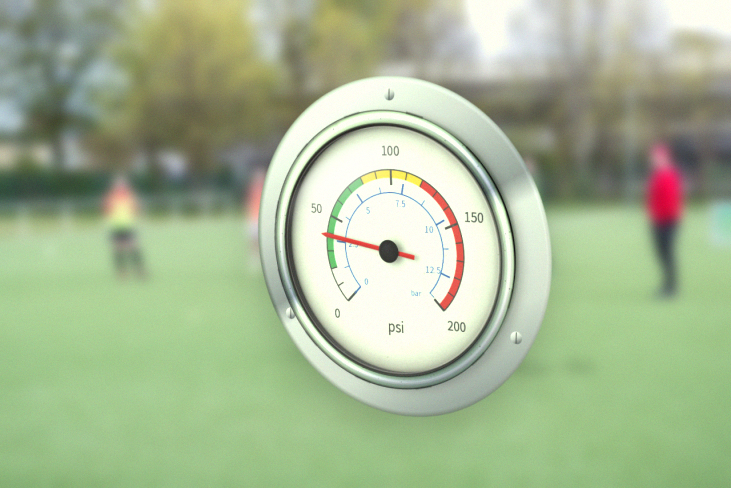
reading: 40psi
